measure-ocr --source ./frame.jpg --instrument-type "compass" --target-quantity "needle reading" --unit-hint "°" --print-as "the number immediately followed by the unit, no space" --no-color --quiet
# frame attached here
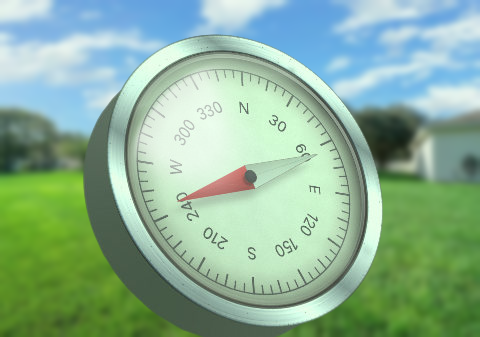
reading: 245°
